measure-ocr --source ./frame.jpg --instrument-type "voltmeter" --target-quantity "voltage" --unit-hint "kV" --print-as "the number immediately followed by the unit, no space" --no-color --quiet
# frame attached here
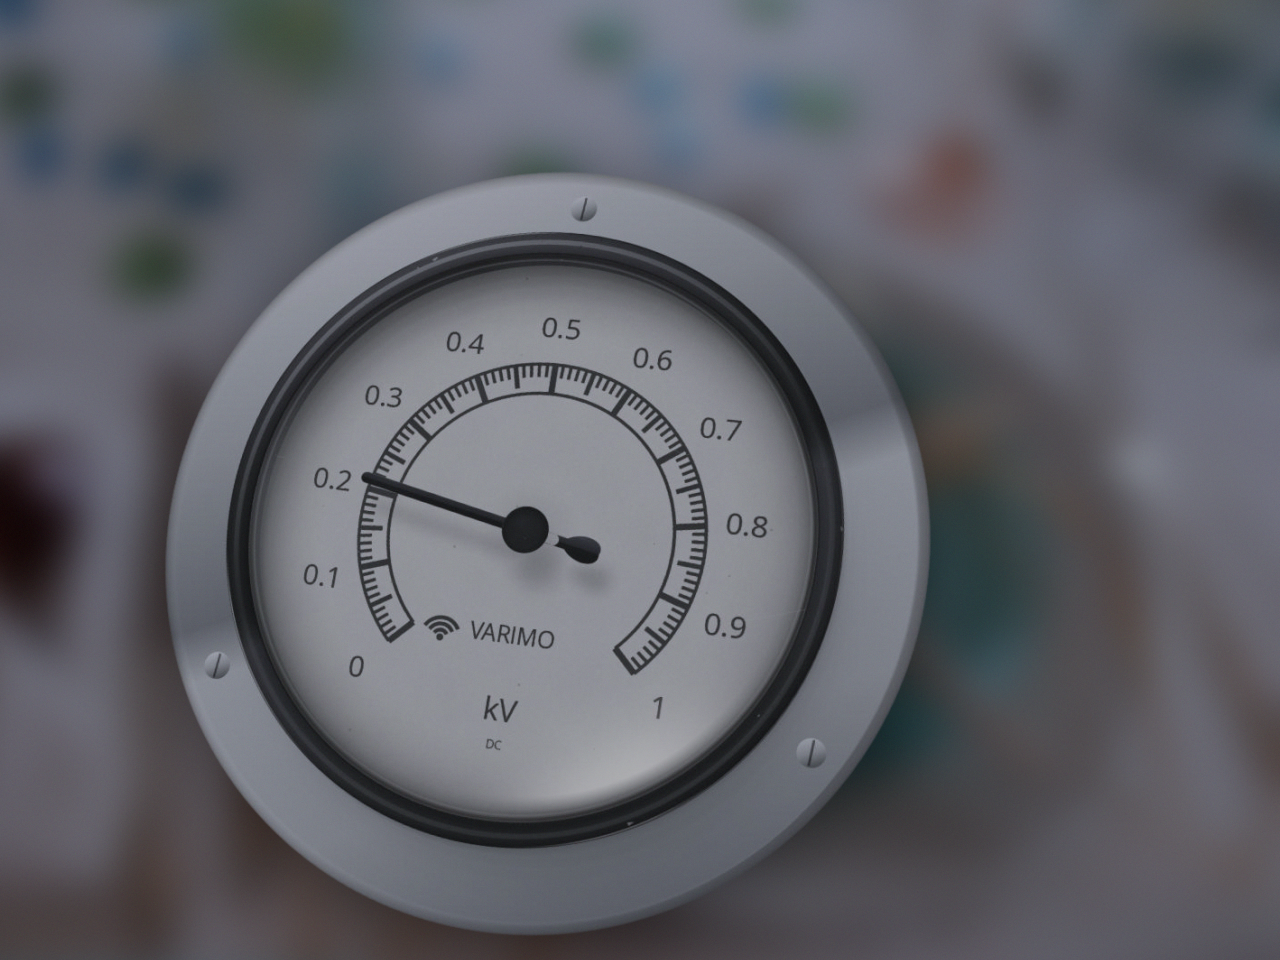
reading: 0.21kV
